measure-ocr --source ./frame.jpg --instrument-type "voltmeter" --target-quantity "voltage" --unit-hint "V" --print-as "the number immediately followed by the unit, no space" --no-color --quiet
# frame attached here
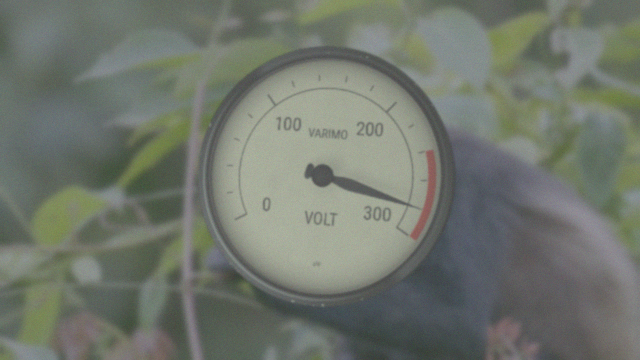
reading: 280V
